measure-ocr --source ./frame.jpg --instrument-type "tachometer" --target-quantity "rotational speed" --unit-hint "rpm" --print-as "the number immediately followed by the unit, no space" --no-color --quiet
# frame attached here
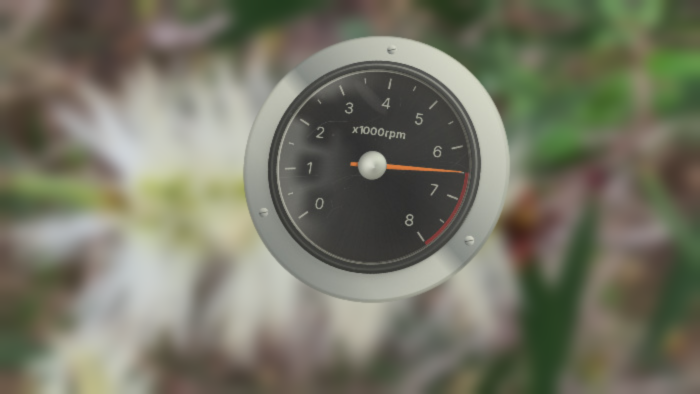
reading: 6500rpm
